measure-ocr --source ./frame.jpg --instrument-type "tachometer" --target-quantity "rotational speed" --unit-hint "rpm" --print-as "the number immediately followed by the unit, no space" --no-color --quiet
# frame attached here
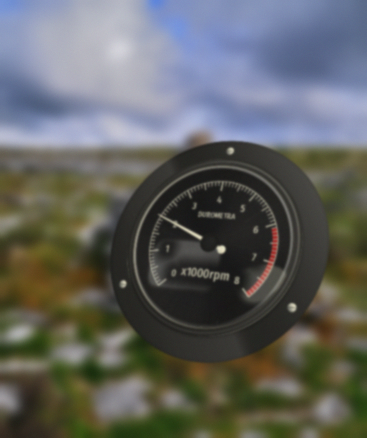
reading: 2000rpm
